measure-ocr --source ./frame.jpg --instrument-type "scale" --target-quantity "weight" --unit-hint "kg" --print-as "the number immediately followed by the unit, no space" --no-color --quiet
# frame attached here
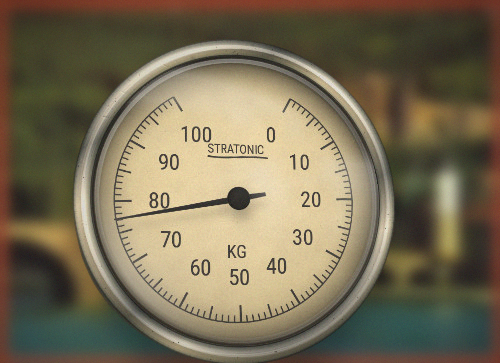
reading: 77kg
